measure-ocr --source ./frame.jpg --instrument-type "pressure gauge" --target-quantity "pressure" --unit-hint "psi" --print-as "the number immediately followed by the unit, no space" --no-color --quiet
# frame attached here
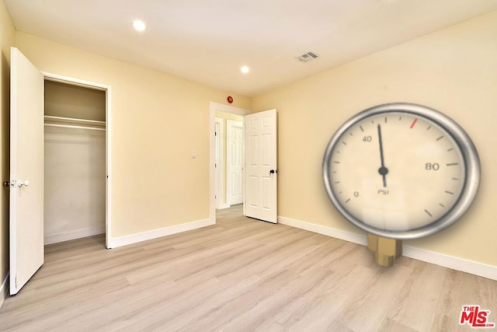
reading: 47.5psi
